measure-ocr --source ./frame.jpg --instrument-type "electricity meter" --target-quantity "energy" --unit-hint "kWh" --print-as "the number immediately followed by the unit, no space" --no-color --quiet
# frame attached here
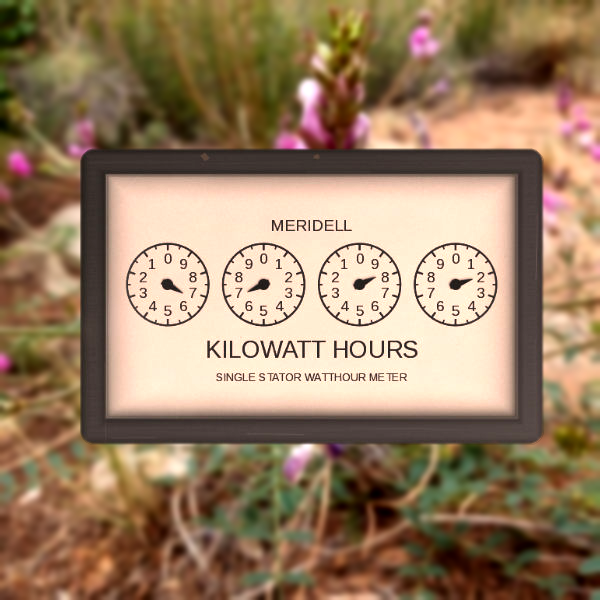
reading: 6682kWh
